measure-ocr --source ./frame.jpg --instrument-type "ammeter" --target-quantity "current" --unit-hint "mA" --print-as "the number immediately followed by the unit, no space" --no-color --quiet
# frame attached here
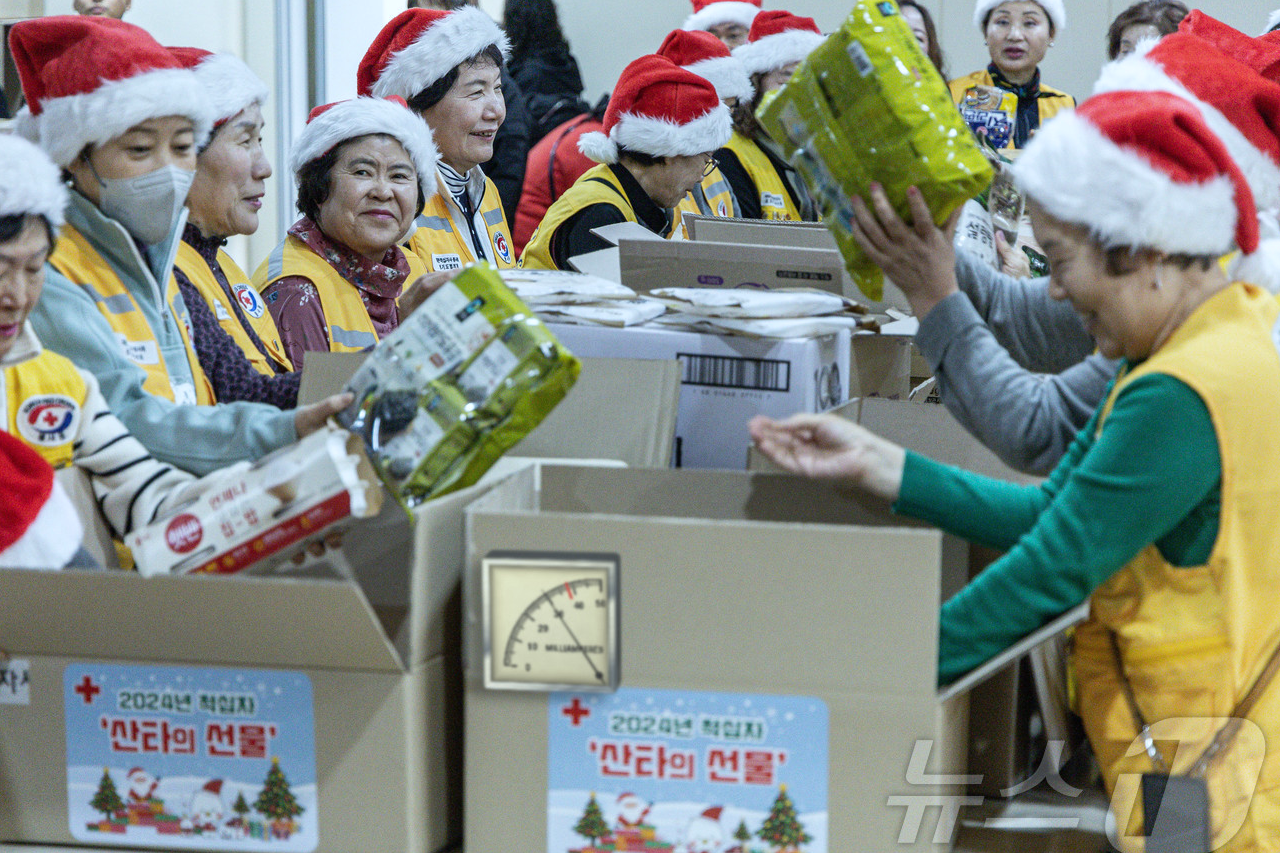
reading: 30mA
